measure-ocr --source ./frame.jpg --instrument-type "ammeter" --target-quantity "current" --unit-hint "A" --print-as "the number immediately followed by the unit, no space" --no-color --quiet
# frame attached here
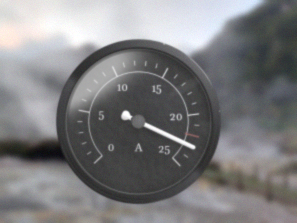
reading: 23A
